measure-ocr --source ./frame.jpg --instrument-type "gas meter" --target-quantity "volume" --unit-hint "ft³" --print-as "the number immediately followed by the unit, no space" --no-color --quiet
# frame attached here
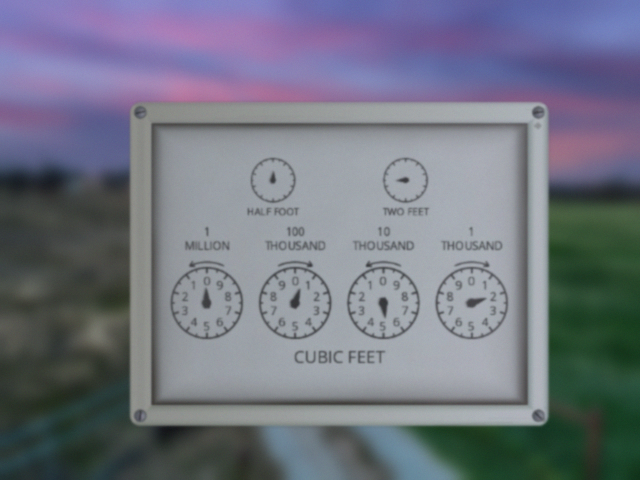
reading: 5200ft³
